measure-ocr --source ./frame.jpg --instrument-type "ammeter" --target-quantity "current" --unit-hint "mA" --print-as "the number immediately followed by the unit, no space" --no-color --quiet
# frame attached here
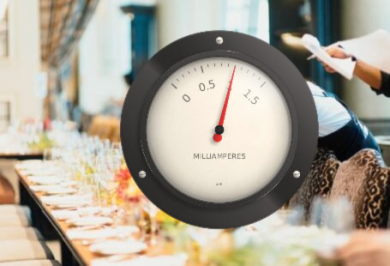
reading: 1mA
